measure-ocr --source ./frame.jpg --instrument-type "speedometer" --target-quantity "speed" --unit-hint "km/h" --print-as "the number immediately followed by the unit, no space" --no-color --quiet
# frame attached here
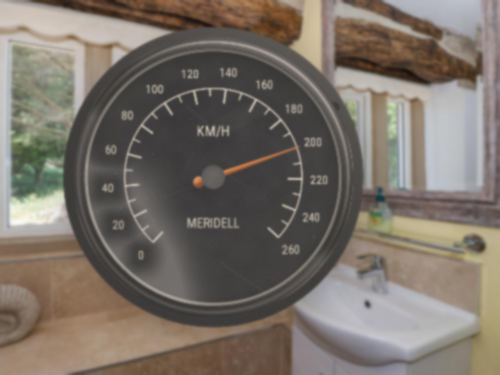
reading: 200km/h
